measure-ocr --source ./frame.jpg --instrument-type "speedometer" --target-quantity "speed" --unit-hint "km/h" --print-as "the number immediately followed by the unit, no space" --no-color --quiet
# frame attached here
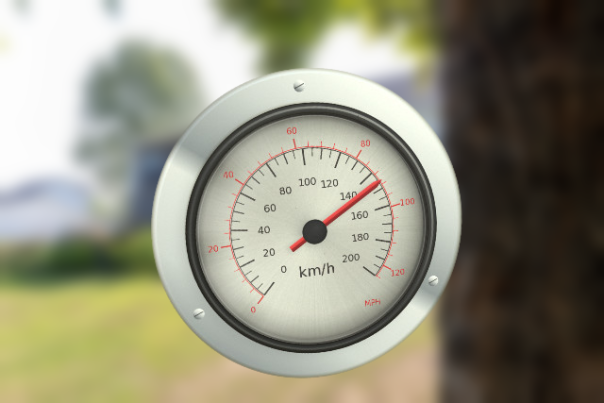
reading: 145km/h
